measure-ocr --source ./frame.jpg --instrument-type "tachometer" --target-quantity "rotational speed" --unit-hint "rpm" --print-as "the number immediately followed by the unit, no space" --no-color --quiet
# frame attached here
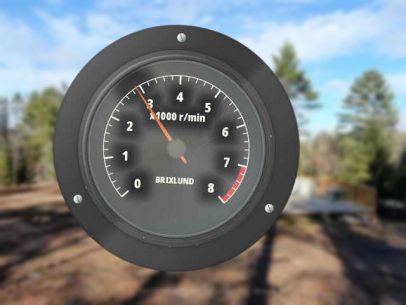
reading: 2900rpm
